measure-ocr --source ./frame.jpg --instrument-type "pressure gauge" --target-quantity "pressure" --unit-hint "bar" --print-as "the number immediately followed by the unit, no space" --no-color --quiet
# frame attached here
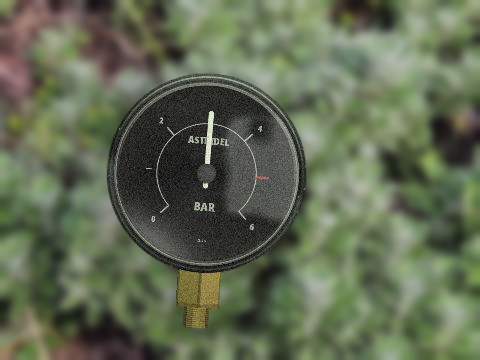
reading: 3bar
